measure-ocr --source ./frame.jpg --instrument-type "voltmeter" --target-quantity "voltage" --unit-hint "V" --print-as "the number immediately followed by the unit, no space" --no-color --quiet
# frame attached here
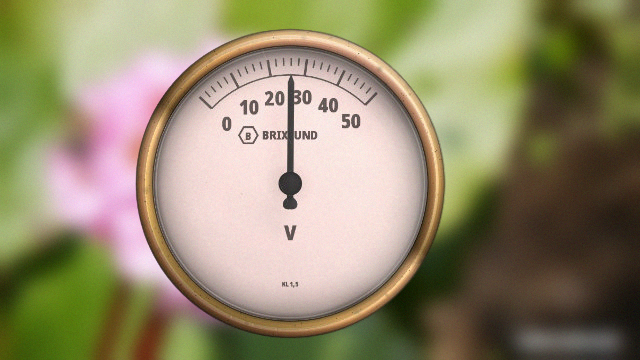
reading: 26V
